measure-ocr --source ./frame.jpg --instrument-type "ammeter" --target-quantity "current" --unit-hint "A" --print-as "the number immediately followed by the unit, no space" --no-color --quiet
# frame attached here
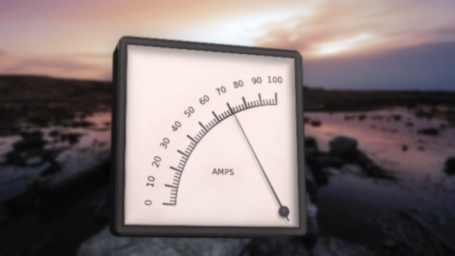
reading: 70A
